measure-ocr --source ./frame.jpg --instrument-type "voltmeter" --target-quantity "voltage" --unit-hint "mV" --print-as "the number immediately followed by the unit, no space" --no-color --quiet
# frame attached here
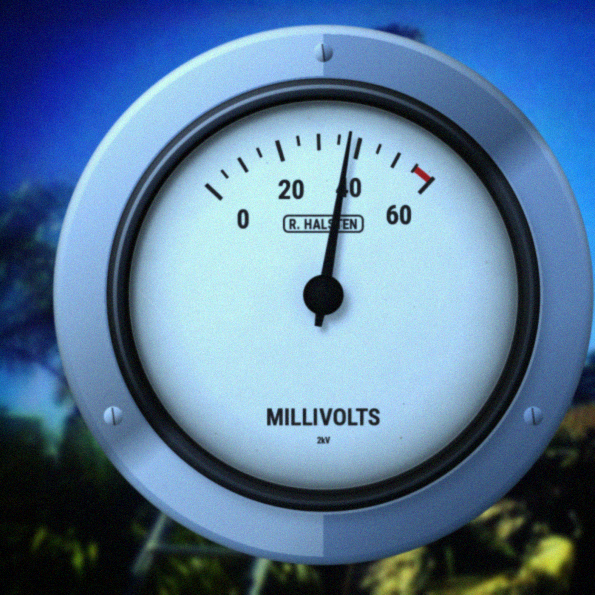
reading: 37.5mV
